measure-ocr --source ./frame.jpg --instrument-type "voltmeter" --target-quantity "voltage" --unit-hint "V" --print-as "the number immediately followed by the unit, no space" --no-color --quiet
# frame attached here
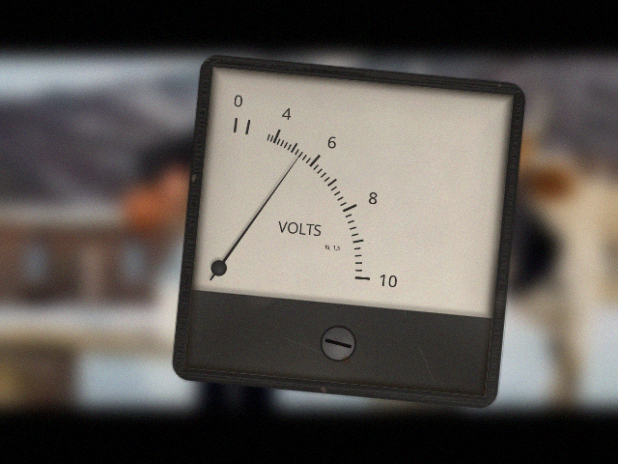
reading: 5.4V
